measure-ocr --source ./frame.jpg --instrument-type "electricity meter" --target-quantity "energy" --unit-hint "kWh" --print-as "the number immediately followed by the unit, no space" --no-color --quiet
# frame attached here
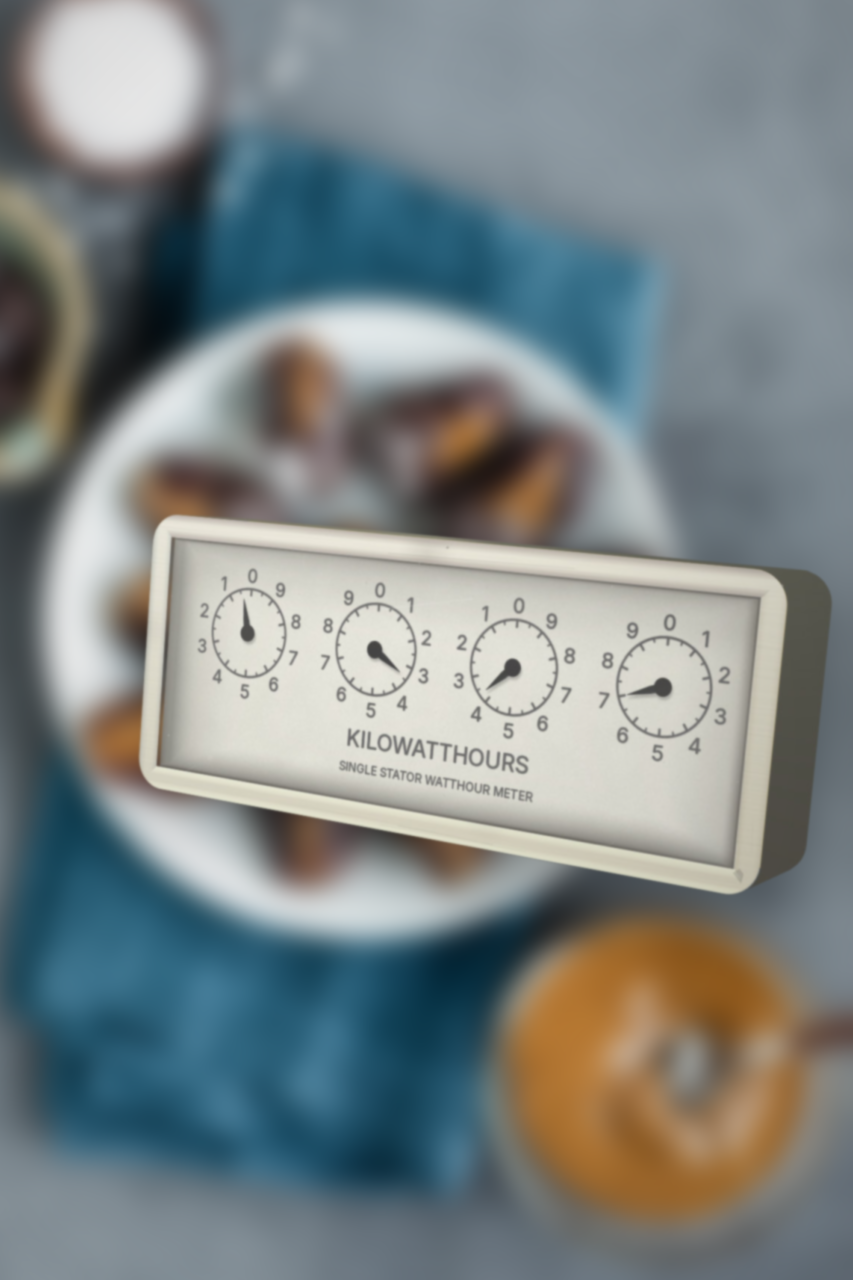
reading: 337kWh
